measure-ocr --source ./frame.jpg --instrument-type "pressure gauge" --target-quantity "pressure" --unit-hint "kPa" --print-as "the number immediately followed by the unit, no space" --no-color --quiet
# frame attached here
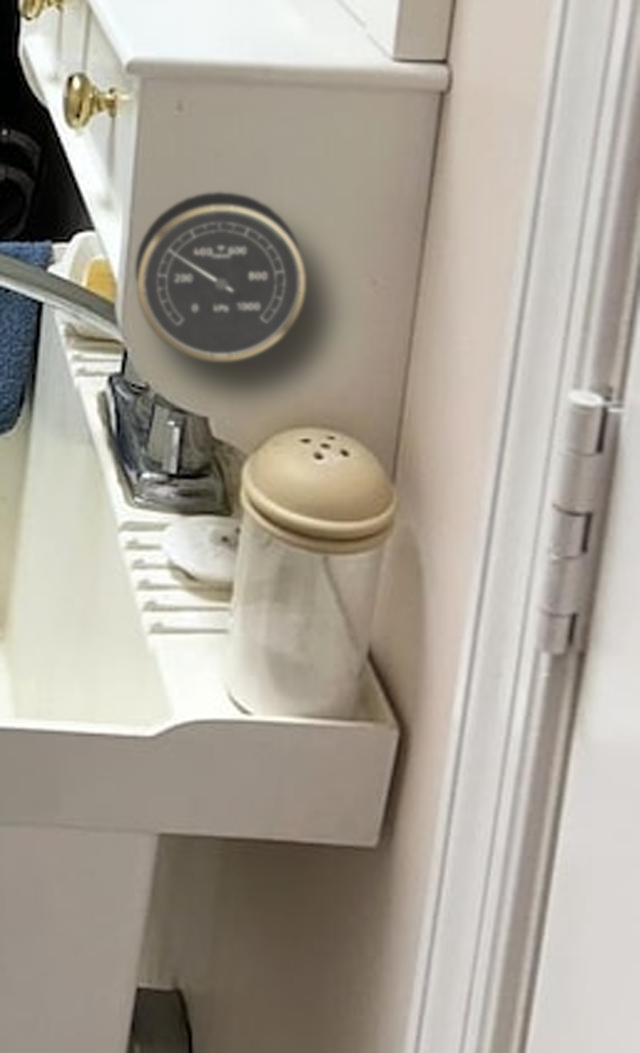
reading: 300kPa
